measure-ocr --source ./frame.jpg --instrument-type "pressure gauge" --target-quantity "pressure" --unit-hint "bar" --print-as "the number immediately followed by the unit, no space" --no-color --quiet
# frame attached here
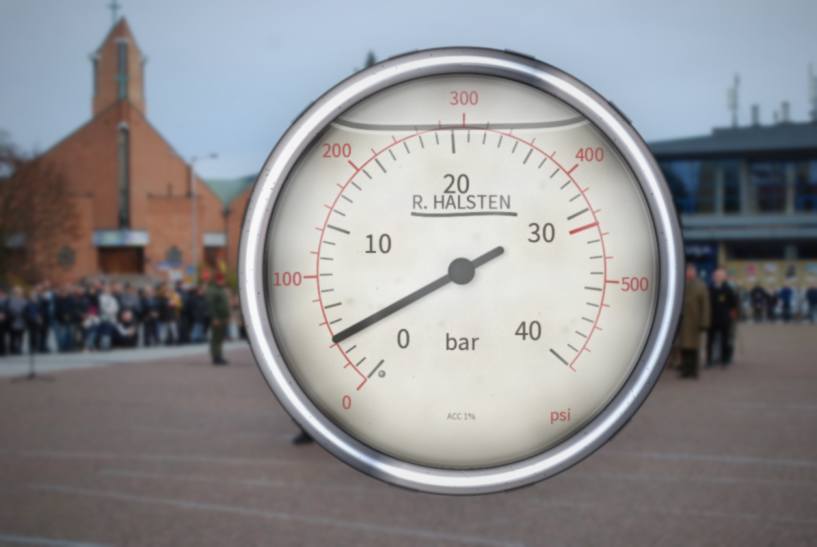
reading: 3bar
